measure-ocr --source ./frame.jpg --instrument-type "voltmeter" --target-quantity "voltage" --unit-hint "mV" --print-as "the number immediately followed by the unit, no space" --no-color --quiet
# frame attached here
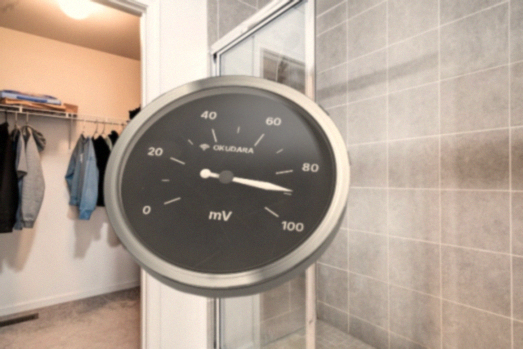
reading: 90mV
